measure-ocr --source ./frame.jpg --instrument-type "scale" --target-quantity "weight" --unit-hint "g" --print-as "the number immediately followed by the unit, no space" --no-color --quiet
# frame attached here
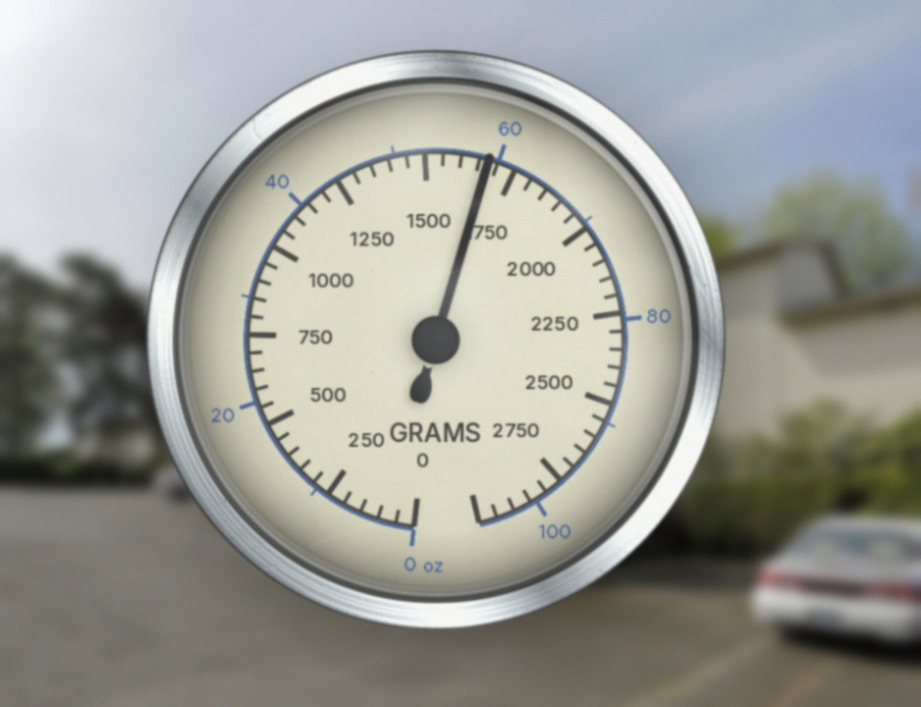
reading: 1675g
